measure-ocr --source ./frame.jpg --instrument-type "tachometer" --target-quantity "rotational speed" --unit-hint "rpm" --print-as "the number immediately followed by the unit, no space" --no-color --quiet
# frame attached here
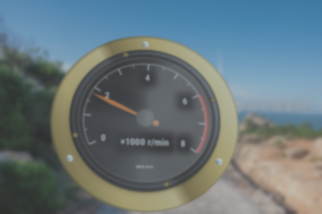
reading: 1750rpm
